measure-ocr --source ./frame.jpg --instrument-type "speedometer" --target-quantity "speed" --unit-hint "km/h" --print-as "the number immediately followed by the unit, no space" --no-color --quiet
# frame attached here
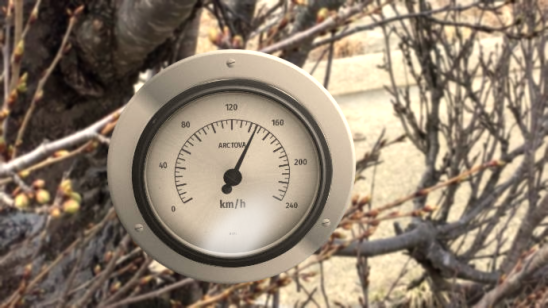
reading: 145km/h
